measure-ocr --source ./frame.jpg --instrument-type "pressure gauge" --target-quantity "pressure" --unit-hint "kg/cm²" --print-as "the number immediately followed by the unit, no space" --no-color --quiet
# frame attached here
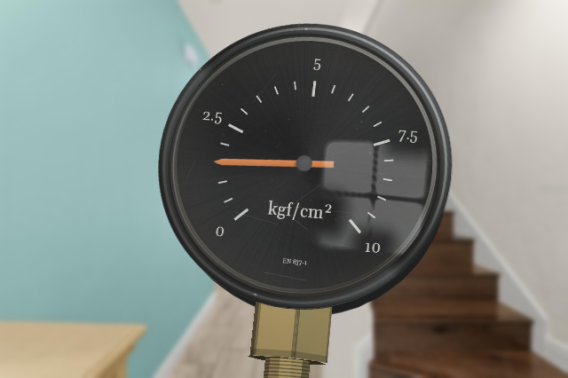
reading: 1.5kg/cm²
